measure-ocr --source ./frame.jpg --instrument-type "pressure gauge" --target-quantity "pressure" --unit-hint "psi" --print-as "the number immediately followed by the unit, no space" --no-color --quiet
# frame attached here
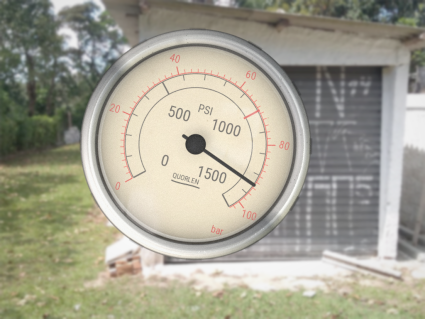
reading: 1350psi
